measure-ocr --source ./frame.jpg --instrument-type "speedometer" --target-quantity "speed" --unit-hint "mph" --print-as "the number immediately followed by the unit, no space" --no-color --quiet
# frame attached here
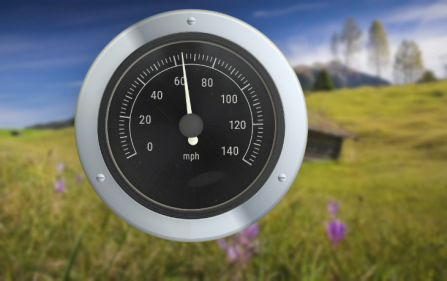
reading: 64mph
